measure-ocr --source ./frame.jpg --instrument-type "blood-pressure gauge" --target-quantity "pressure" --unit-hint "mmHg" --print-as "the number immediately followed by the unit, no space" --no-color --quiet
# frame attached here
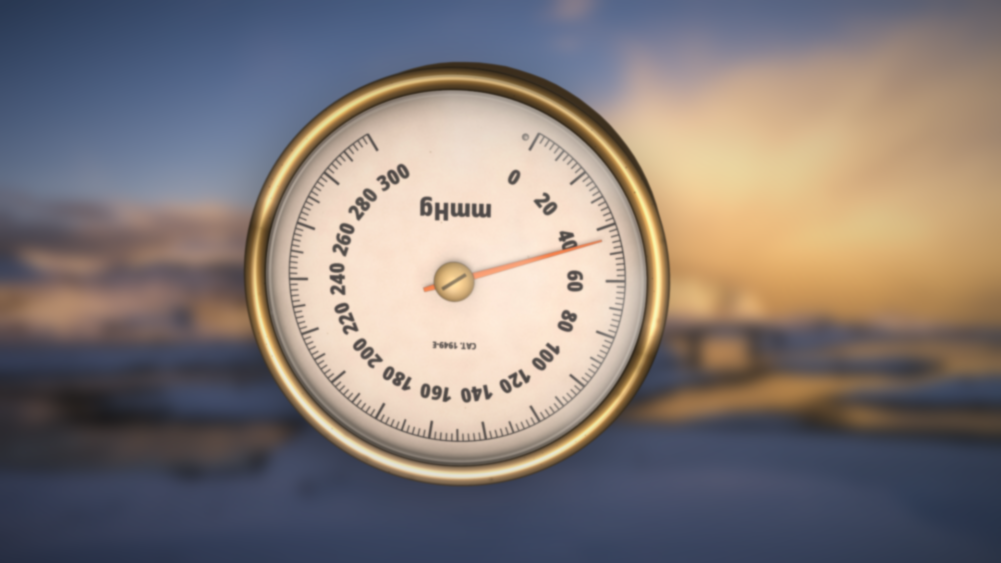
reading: 44mmHg
